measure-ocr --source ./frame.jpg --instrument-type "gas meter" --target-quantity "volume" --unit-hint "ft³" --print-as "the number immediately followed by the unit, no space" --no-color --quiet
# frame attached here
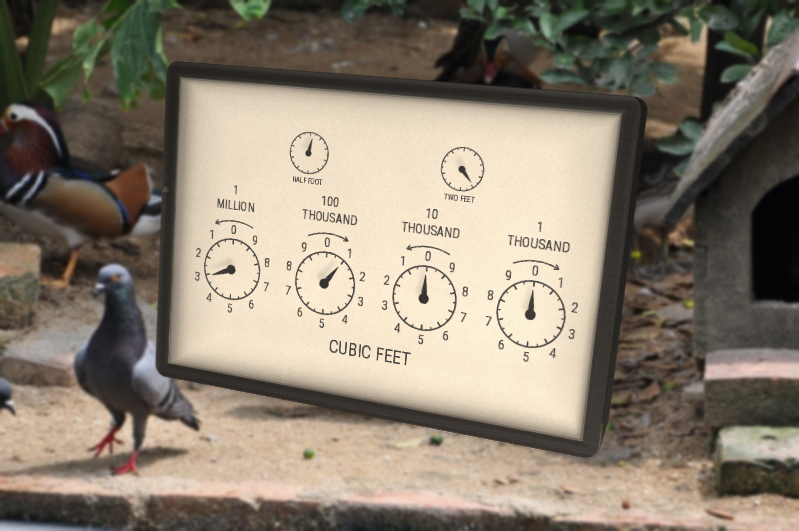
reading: 310000ft³
